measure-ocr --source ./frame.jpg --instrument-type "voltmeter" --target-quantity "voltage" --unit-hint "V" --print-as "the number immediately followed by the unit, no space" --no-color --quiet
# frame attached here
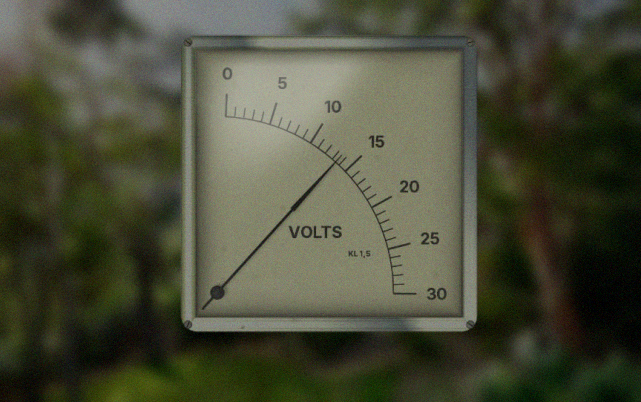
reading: 13.5V
